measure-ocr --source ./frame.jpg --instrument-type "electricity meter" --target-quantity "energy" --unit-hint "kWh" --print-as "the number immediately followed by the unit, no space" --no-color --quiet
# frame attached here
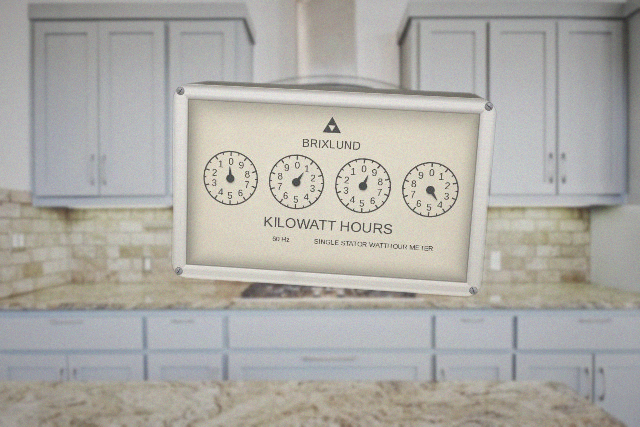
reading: 94kWh
